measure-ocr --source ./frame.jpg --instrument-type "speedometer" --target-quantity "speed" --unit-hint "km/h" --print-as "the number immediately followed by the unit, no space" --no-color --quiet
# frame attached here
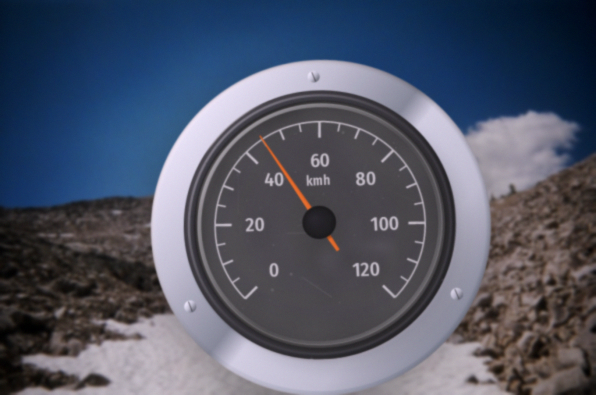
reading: 45km/h
